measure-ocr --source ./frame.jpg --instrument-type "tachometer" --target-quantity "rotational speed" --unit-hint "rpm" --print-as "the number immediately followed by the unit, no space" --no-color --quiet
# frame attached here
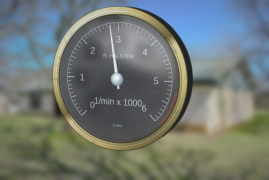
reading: 2800rpm
